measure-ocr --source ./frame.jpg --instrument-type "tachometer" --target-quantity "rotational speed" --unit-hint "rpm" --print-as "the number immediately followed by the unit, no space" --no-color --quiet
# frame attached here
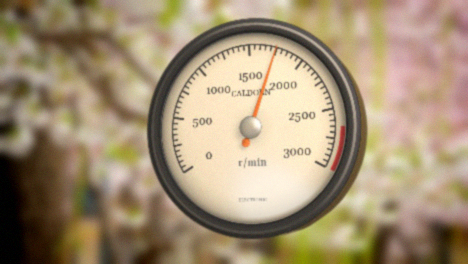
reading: 1750rpm
